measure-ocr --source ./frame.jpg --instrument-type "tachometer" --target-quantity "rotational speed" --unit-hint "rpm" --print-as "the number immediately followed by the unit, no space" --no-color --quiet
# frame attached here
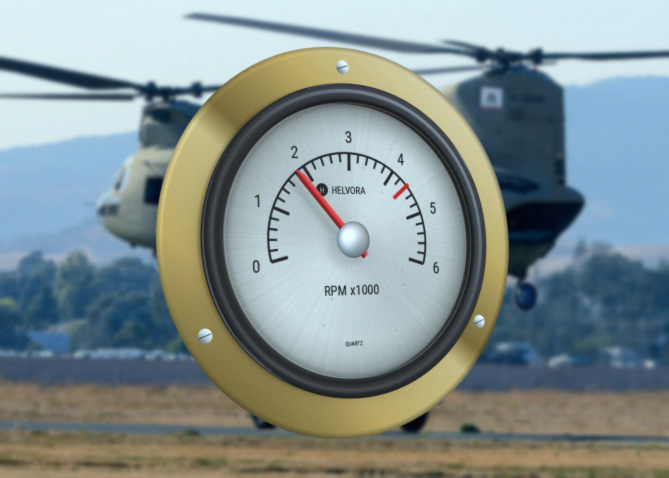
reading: 1800rpm
